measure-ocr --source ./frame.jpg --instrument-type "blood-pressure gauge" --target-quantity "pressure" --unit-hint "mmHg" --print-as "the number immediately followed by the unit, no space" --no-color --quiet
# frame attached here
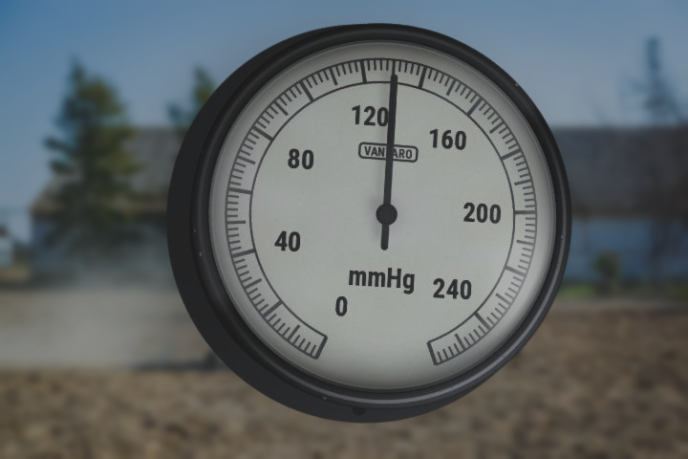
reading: 130mmHg
